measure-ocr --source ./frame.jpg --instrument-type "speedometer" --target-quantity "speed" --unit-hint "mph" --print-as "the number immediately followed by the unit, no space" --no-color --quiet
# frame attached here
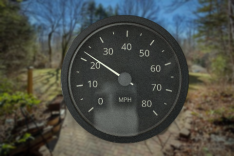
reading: 22.5mph
